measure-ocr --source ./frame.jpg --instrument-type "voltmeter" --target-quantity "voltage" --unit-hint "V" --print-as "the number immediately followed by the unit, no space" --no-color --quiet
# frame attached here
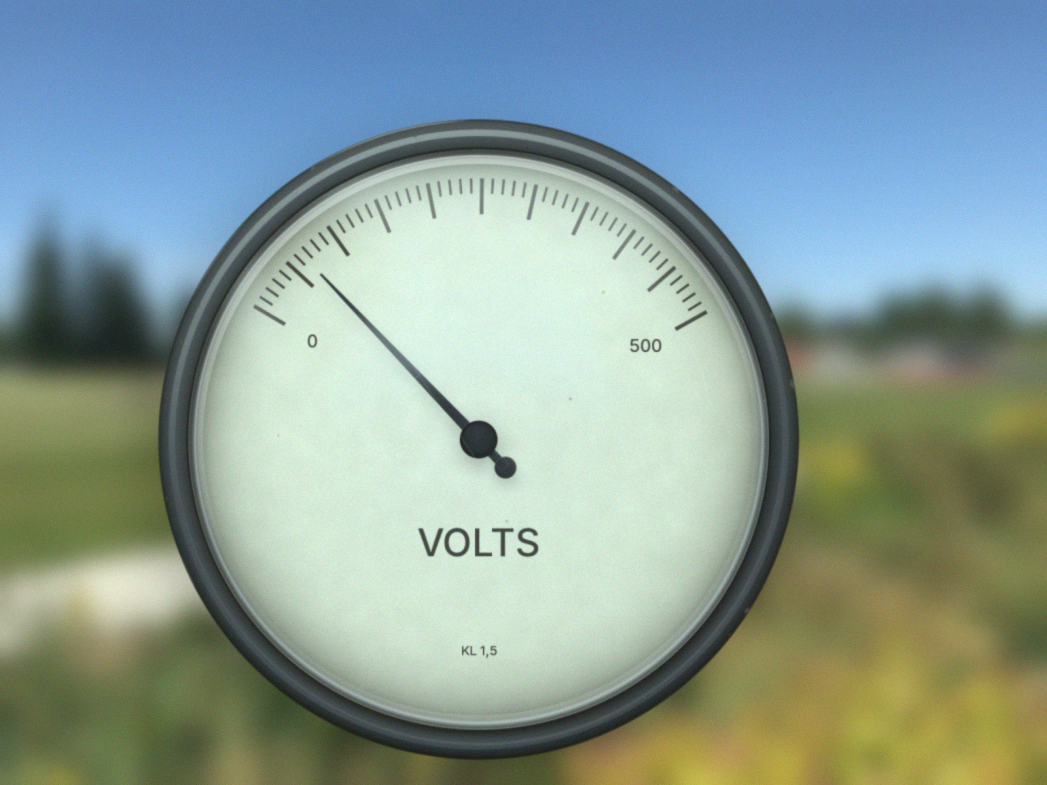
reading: 65V
